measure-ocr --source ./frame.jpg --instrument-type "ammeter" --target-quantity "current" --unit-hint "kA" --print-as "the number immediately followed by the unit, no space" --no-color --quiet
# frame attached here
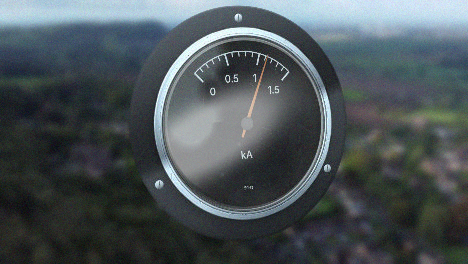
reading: 1.1kA
